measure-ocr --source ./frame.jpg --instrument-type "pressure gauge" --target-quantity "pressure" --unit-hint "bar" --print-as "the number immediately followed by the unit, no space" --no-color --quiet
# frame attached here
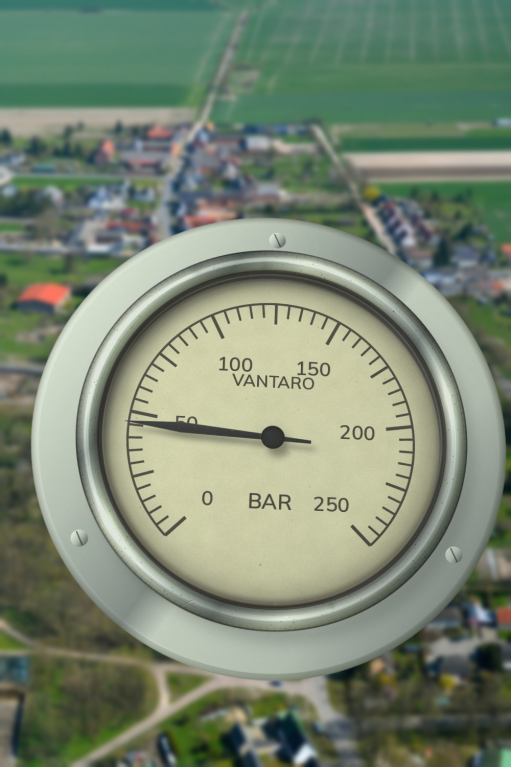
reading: 45bar
